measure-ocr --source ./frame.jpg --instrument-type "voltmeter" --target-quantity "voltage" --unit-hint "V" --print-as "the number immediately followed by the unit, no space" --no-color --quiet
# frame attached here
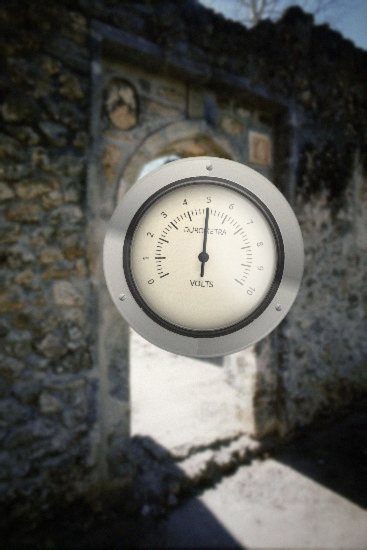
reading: 5V
